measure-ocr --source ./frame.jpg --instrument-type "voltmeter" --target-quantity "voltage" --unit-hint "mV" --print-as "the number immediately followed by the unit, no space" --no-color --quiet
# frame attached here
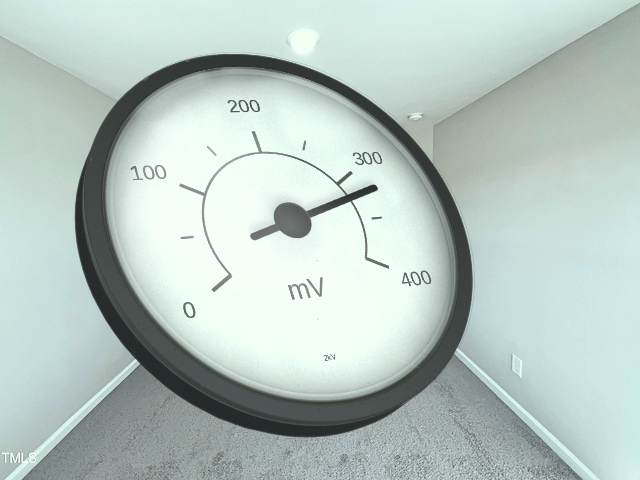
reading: 325mV
